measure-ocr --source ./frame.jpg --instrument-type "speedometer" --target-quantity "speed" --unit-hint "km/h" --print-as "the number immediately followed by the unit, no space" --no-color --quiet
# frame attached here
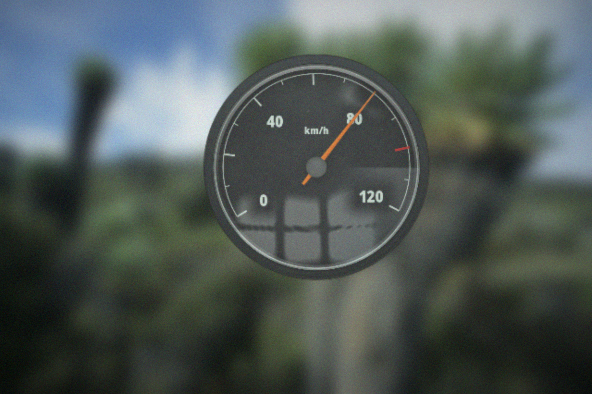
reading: 80km/h
